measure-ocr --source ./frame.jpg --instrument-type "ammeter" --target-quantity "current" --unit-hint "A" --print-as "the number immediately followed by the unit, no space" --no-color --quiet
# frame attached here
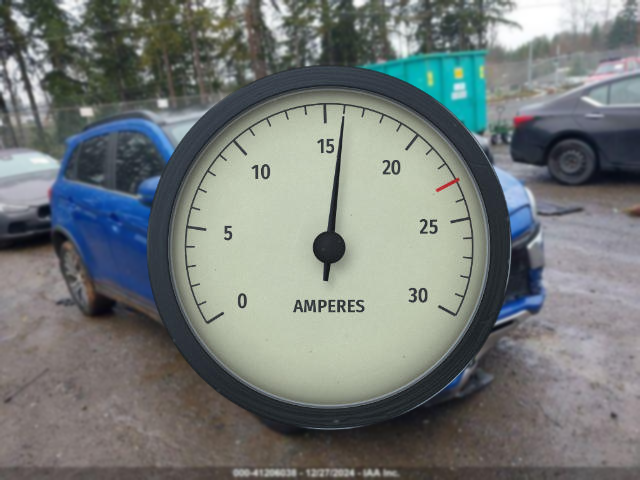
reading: 16A
